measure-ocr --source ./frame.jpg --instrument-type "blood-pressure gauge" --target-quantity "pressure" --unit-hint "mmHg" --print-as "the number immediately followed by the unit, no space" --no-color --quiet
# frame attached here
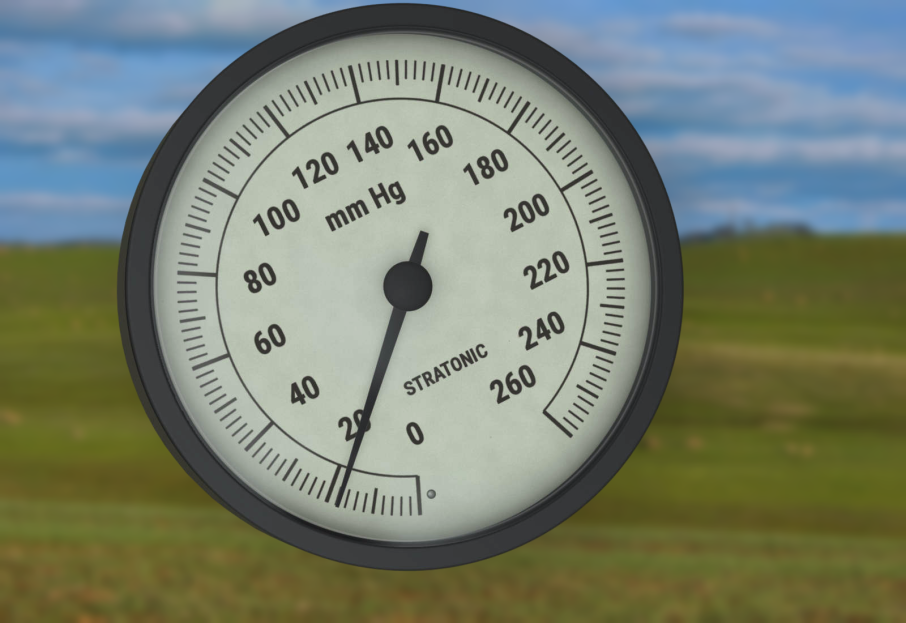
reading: 18mmHg
